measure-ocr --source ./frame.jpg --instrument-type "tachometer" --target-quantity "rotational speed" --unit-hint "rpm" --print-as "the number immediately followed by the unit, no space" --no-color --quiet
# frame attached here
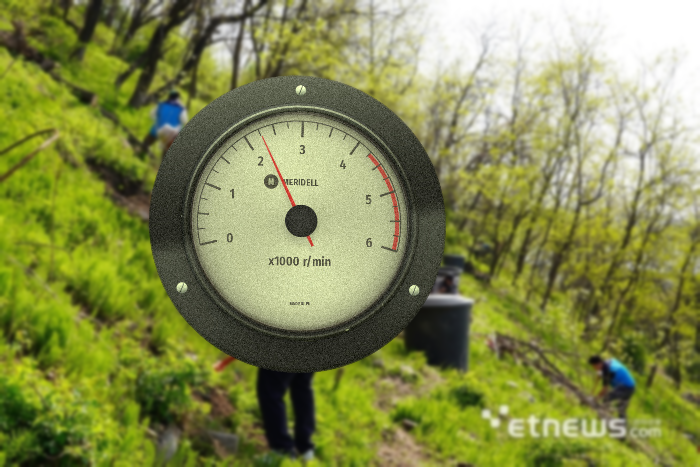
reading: 2250rpm
